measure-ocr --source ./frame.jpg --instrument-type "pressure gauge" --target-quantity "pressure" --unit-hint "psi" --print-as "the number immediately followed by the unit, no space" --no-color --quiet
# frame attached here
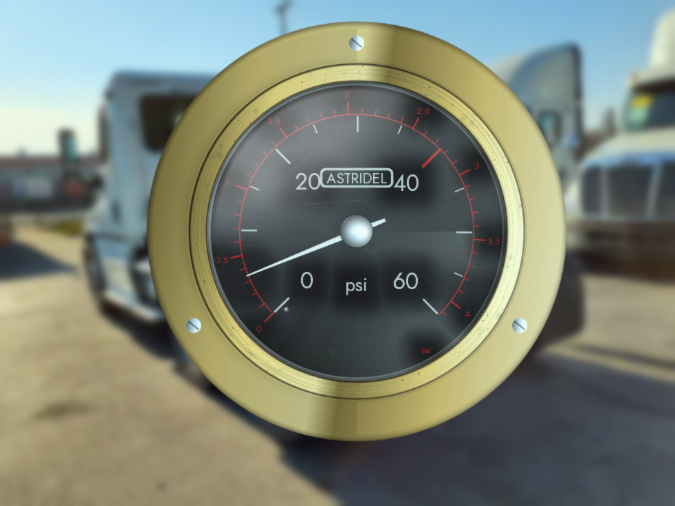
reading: 5psi
